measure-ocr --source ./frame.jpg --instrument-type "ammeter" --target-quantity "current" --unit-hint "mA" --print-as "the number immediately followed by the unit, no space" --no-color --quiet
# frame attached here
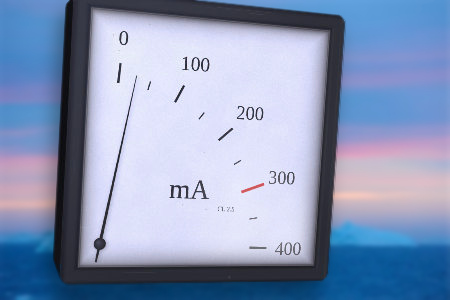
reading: 25mA
